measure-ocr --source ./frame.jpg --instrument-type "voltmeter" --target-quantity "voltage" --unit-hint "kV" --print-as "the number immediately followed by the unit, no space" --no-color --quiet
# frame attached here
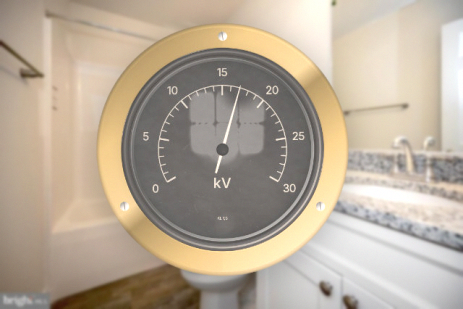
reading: 17kV
